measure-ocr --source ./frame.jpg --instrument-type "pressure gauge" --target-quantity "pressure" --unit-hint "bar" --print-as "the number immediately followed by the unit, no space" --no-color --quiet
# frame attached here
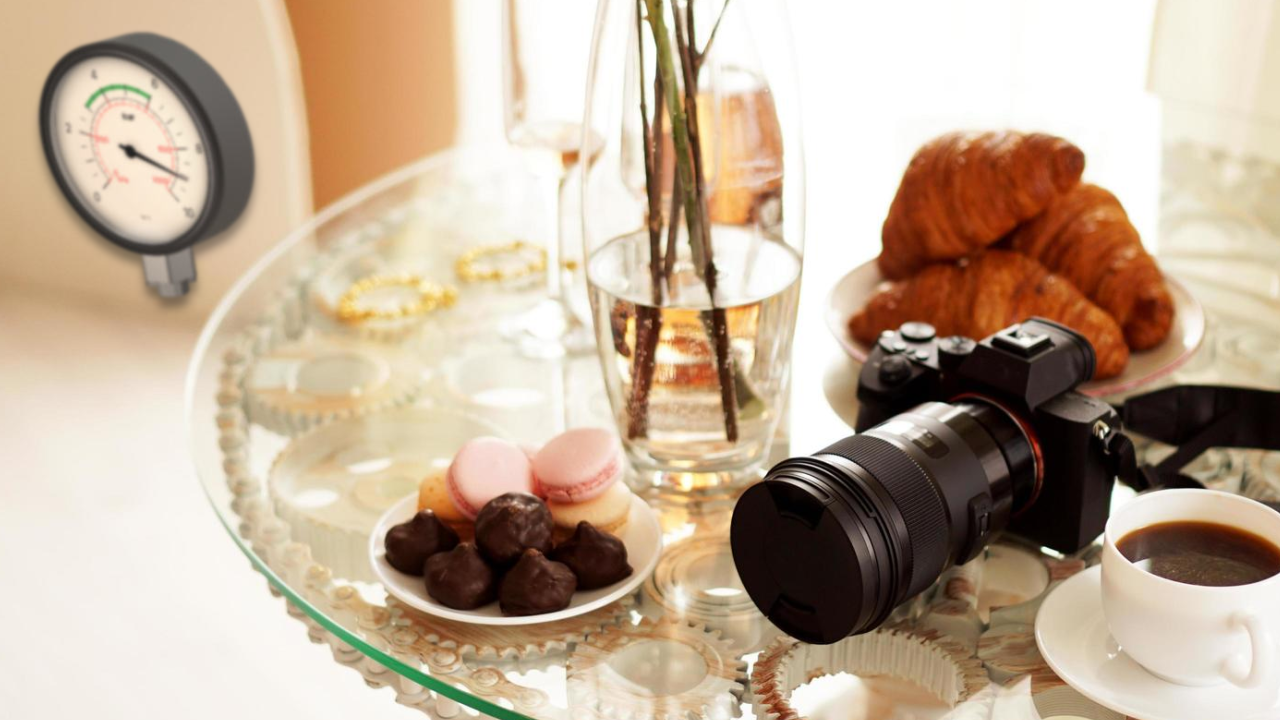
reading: 9bar
